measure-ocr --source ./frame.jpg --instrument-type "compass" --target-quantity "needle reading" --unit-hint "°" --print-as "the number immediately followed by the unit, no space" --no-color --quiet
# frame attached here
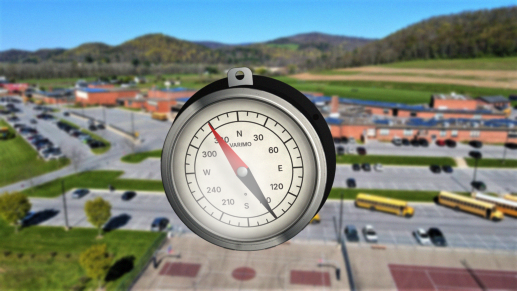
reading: 330°
